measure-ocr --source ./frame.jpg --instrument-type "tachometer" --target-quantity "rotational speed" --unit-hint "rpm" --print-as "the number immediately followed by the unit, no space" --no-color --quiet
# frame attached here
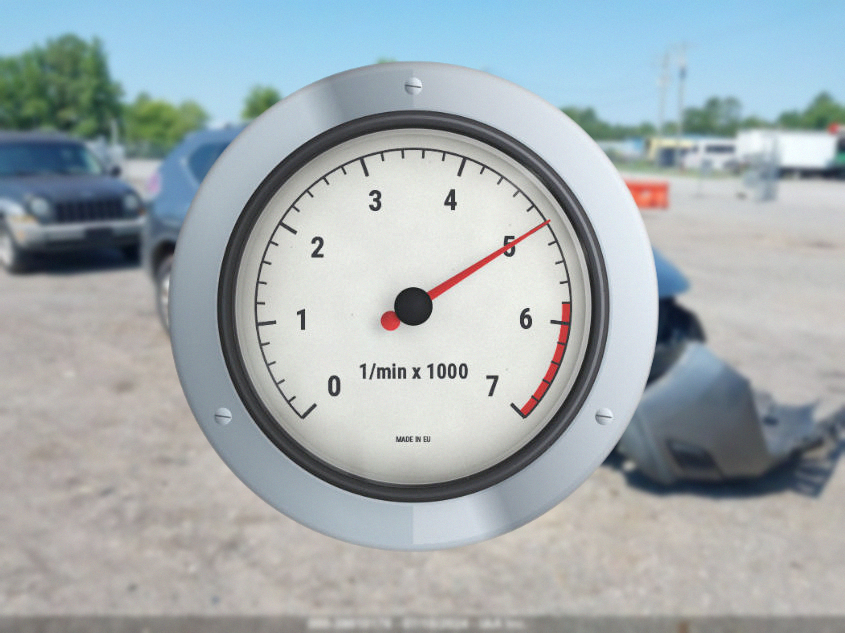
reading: 5000rpm
